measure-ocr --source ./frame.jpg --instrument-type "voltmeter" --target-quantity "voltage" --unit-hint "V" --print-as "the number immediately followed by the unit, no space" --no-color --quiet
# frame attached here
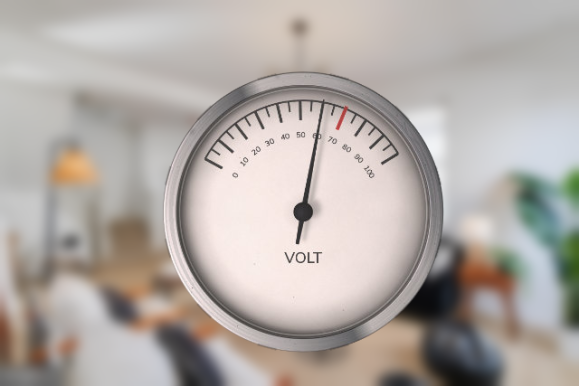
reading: 60V
